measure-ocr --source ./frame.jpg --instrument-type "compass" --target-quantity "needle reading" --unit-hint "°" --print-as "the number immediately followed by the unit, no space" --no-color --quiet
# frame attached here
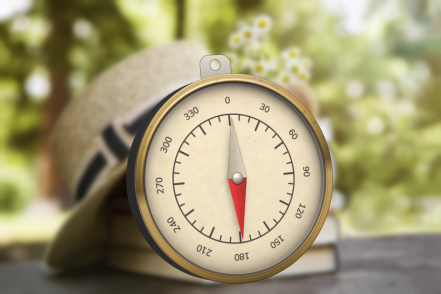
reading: 180°
